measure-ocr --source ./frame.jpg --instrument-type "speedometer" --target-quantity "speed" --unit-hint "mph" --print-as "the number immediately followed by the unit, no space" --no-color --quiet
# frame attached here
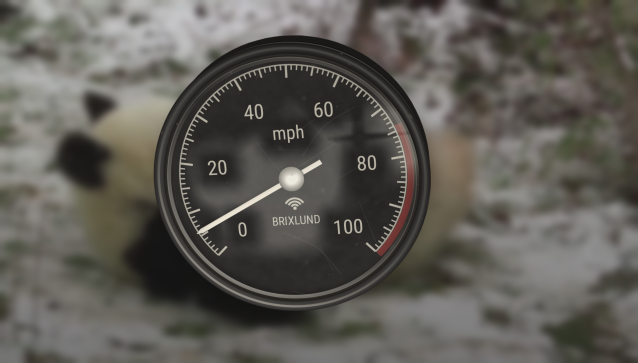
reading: 6mph
